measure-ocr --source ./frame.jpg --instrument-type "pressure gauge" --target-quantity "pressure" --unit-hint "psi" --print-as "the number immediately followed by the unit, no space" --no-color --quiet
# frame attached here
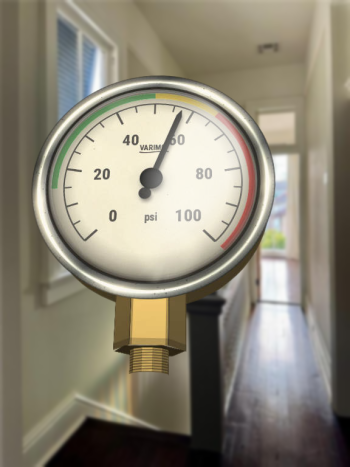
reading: 57.5psi
